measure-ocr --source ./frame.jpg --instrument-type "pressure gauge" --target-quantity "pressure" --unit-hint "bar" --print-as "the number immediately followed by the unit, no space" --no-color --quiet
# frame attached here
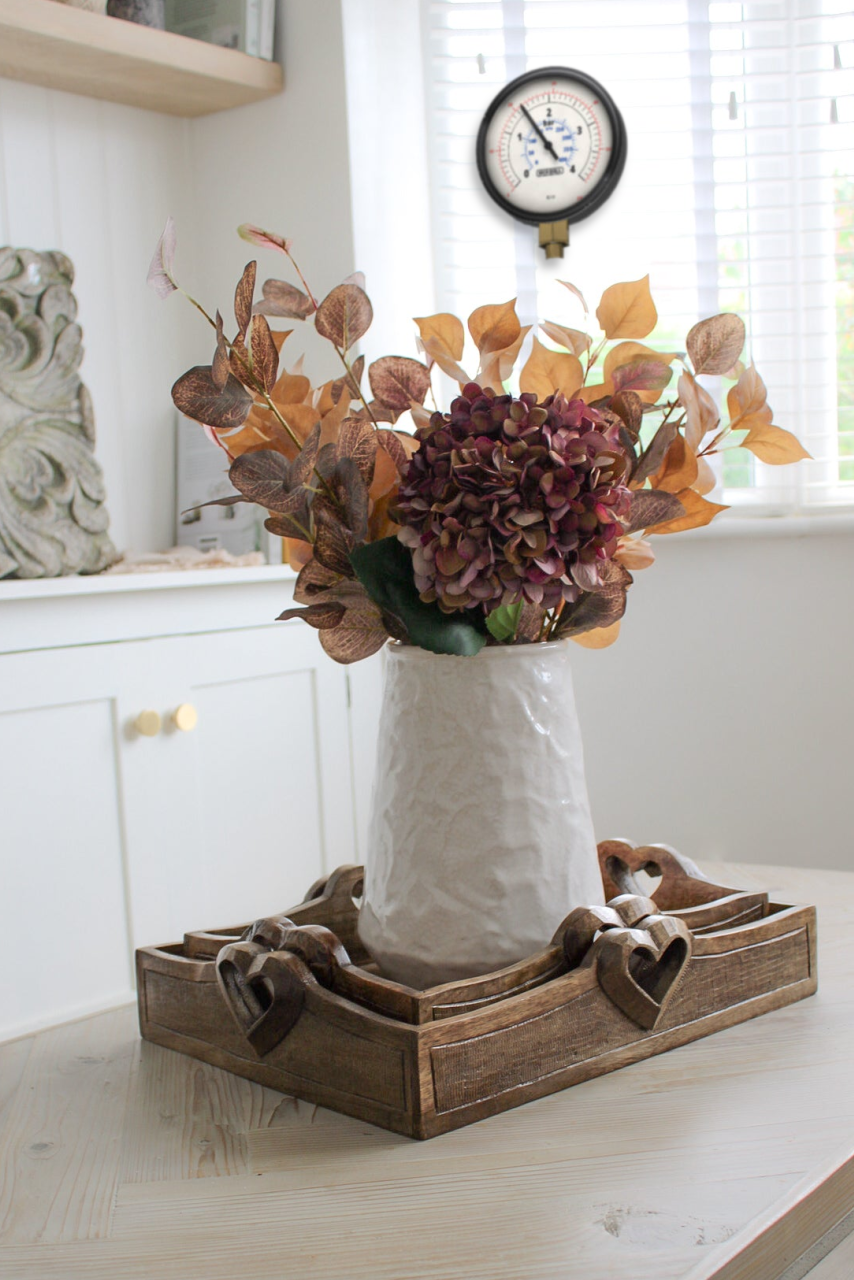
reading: 1.5bar
